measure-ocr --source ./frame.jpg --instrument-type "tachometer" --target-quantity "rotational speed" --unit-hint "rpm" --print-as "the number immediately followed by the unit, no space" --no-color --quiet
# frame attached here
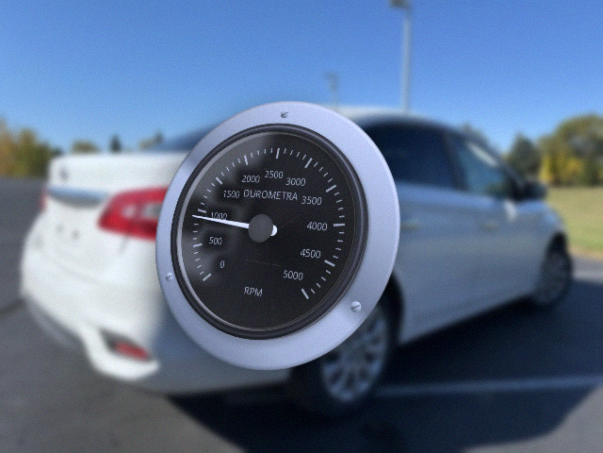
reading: 900rpm
